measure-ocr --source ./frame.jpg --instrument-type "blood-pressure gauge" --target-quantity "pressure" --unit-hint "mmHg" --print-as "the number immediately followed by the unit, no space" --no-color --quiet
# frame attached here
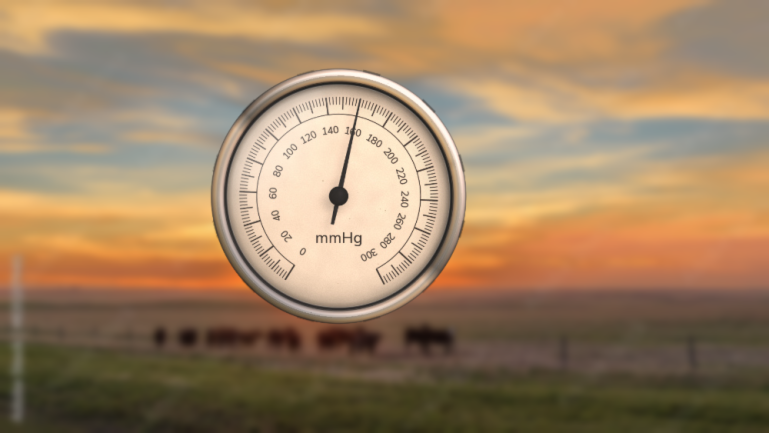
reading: 160mmHg
